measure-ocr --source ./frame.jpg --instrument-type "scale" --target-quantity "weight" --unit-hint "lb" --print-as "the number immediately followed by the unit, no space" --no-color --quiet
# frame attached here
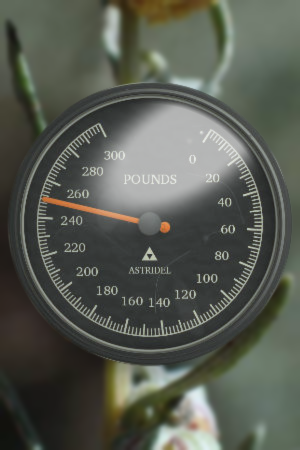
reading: 250lb
